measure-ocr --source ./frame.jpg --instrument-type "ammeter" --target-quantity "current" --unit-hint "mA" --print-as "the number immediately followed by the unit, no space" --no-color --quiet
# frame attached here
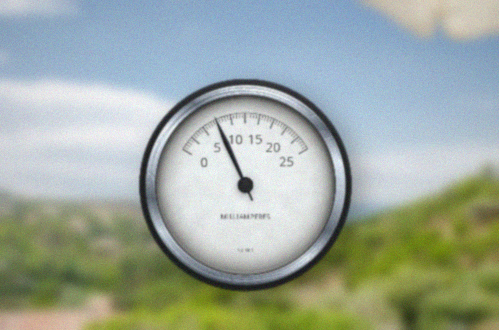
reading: 7.5mA
